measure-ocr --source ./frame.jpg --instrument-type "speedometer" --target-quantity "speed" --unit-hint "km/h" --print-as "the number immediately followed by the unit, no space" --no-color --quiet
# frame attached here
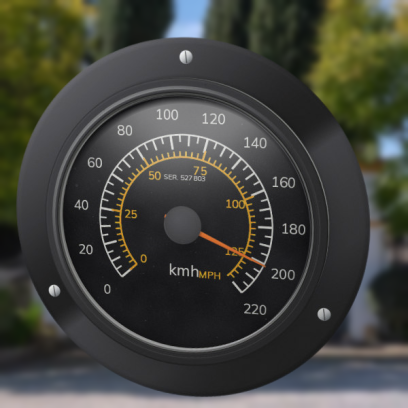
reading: 200km/h
